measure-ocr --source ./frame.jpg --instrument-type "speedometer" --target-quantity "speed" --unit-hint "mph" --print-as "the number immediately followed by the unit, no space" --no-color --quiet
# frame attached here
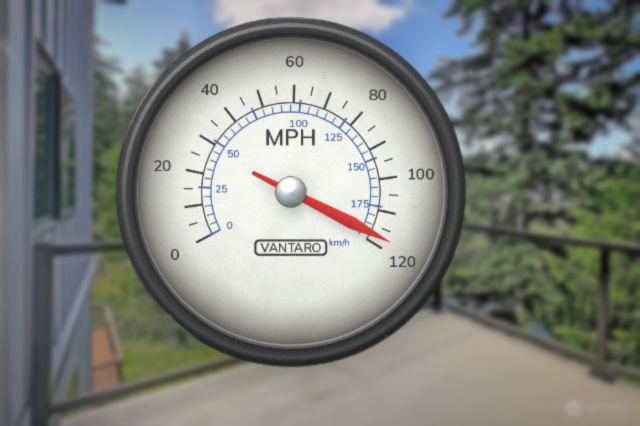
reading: 117.5mph
